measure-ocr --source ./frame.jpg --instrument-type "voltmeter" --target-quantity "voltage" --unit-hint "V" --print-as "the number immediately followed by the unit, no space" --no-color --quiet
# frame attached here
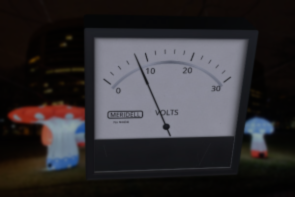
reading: 8V
